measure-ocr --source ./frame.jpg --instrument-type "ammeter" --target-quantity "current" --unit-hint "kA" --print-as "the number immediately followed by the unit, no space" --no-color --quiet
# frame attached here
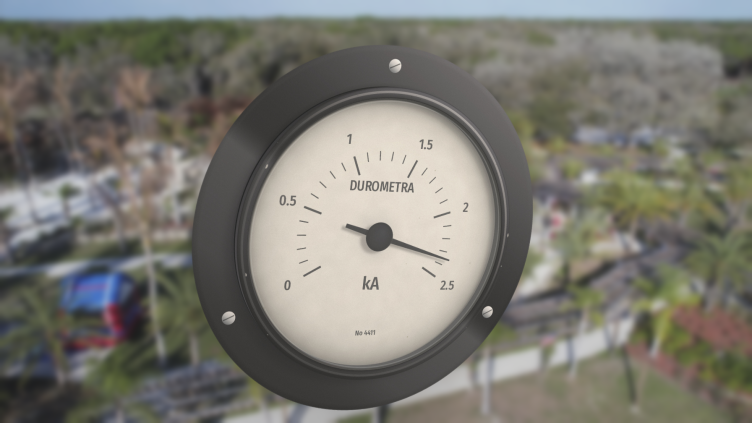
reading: 2.35kA
